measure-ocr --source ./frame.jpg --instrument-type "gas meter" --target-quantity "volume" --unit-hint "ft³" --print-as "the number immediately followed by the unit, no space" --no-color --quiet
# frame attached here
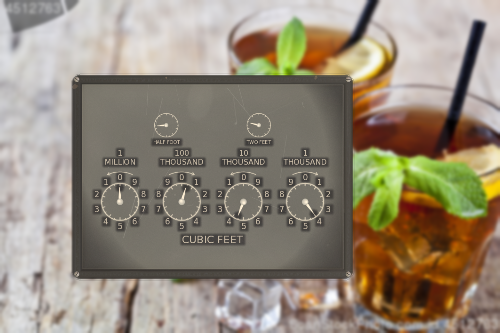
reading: 4400ft³
